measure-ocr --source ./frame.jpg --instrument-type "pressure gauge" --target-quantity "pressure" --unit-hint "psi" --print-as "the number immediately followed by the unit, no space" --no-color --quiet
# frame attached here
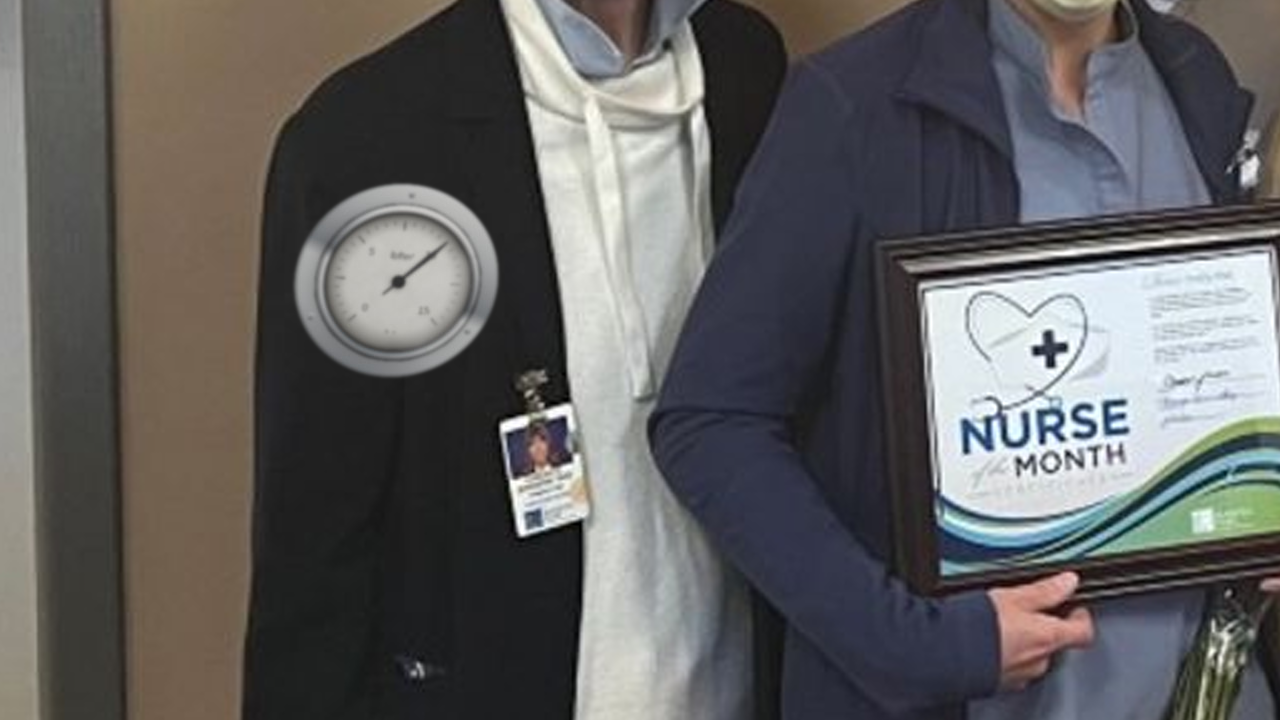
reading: 10psi
